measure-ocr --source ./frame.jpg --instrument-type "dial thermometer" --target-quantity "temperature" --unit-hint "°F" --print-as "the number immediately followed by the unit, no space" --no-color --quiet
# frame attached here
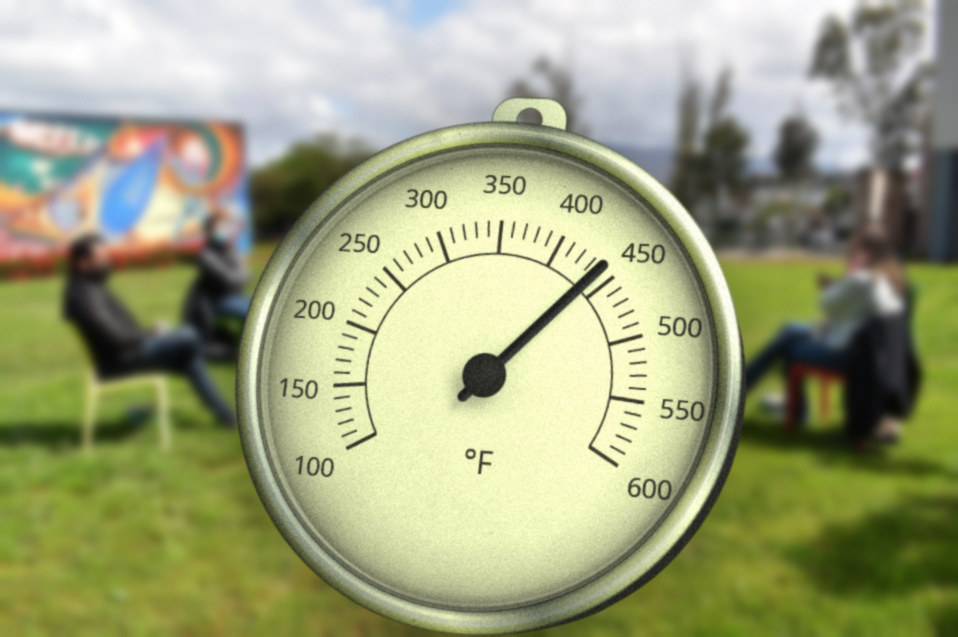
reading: 440°F
